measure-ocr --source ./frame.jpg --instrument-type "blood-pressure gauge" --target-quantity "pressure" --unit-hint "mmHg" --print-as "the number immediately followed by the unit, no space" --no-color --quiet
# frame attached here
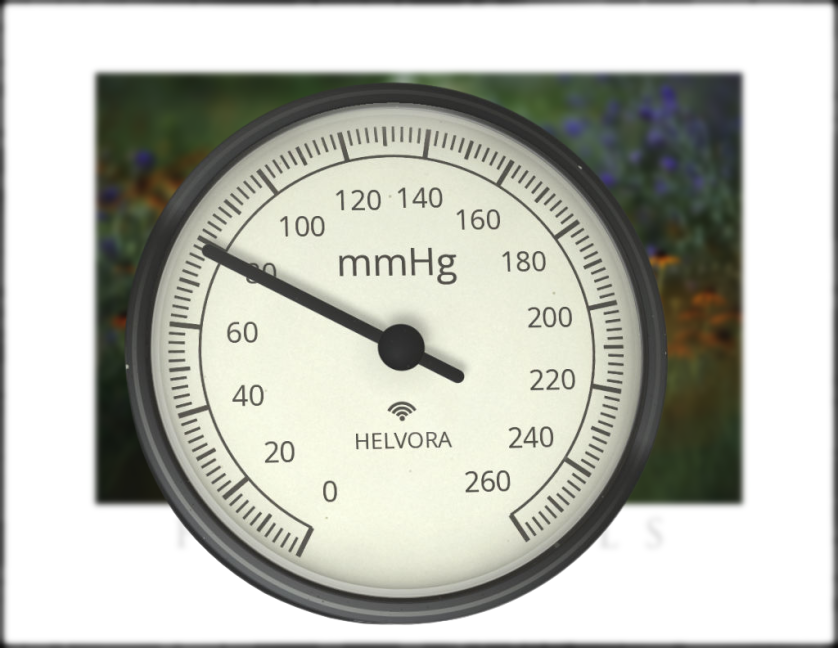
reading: 78mmHg
